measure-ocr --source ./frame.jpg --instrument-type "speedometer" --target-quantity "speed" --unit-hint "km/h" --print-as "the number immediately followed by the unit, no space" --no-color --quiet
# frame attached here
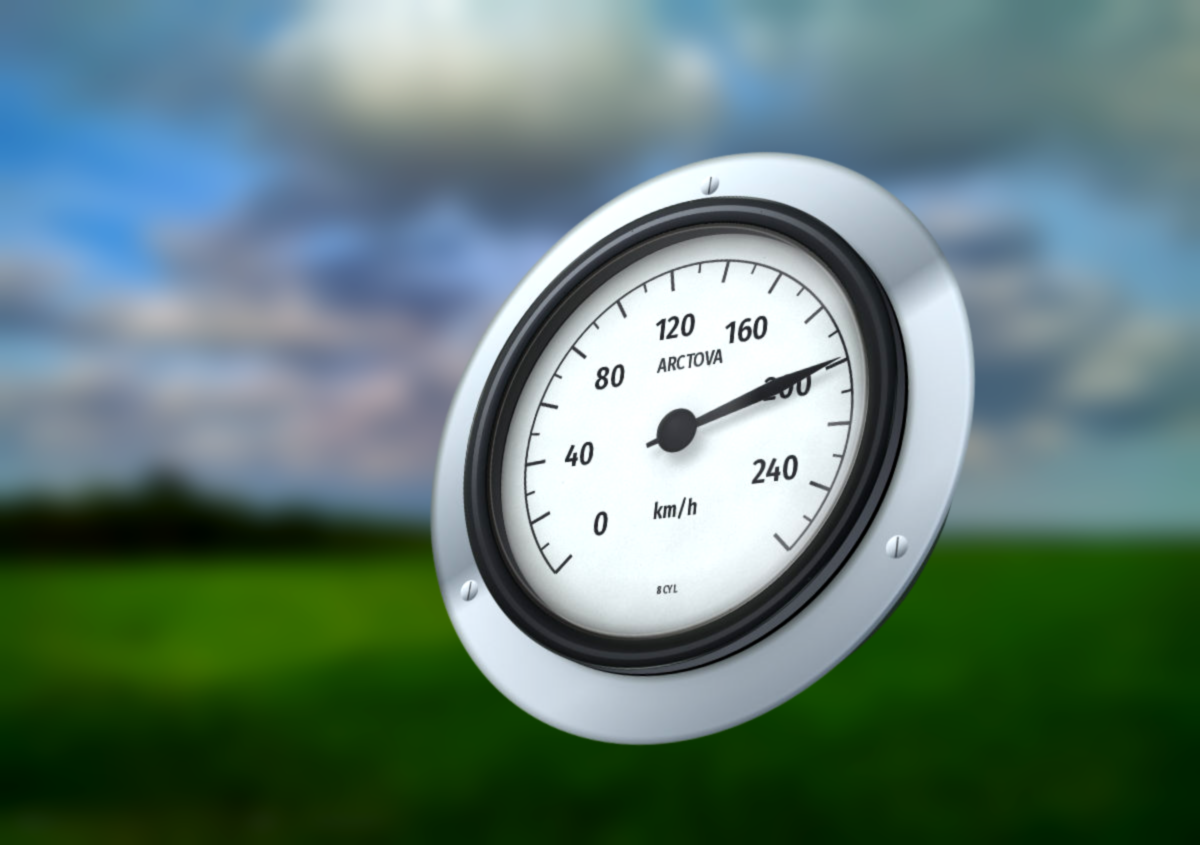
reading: 200km/h
